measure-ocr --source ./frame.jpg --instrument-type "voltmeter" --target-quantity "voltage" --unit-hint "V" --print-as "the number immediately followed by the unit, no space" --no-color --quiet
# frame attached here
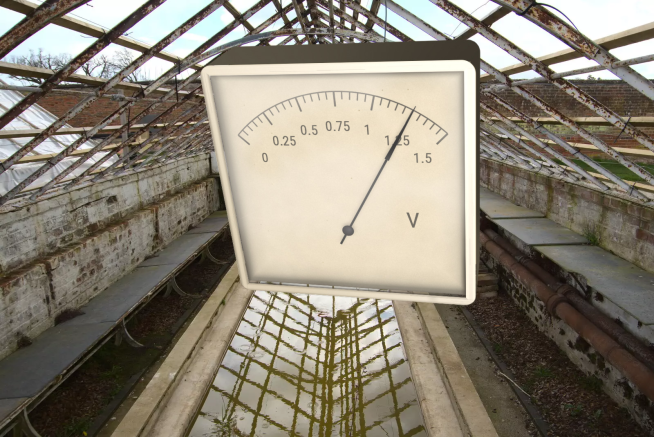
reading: 1.25V
